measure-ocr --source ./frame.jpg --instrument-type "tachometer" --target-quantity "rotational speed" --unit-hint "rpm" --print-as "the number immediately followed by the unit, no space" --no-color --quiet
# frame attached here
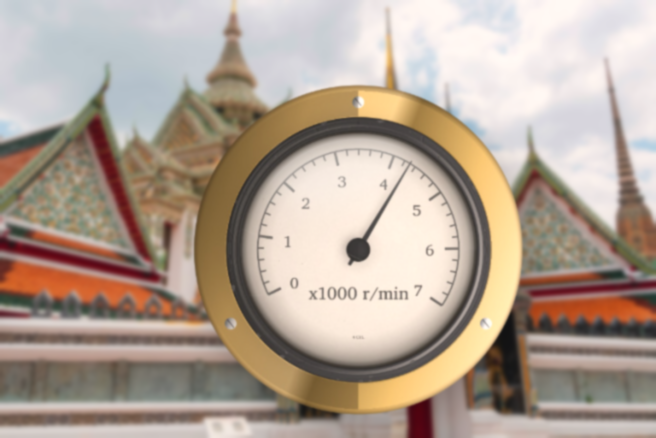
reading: 4300rpm
